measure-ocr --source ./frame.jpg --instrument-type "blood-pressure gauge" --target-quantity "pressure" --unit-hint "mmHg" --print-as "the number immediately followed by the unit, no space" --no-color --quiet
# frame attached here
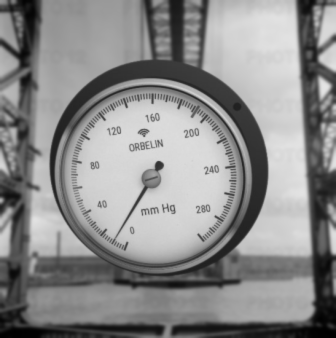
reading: 10mmHg
